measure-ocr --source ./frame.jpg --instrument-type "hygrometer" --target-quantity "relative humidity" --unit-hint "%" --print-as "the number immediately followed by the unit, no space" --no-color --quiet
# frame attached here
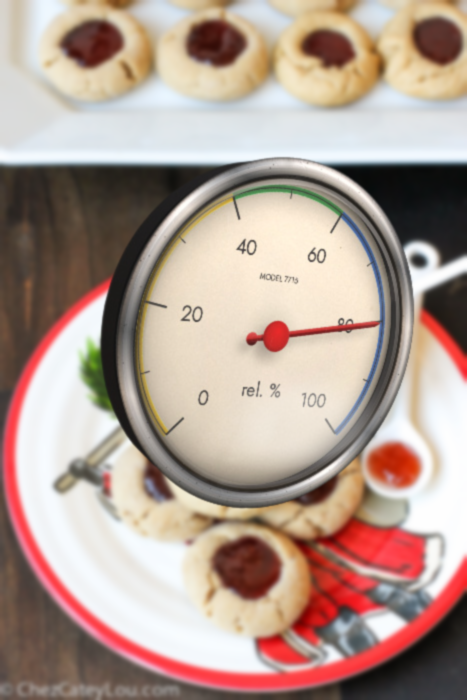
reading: 80%
